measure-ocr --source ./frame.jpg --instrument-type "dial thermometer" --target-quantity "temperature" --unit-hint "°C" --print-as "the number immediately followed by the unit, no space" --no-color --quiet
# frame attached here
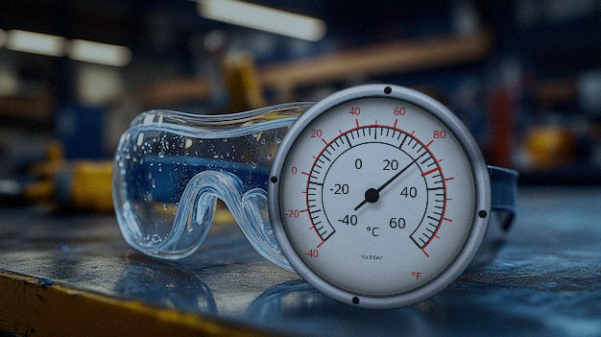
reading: 28°C
